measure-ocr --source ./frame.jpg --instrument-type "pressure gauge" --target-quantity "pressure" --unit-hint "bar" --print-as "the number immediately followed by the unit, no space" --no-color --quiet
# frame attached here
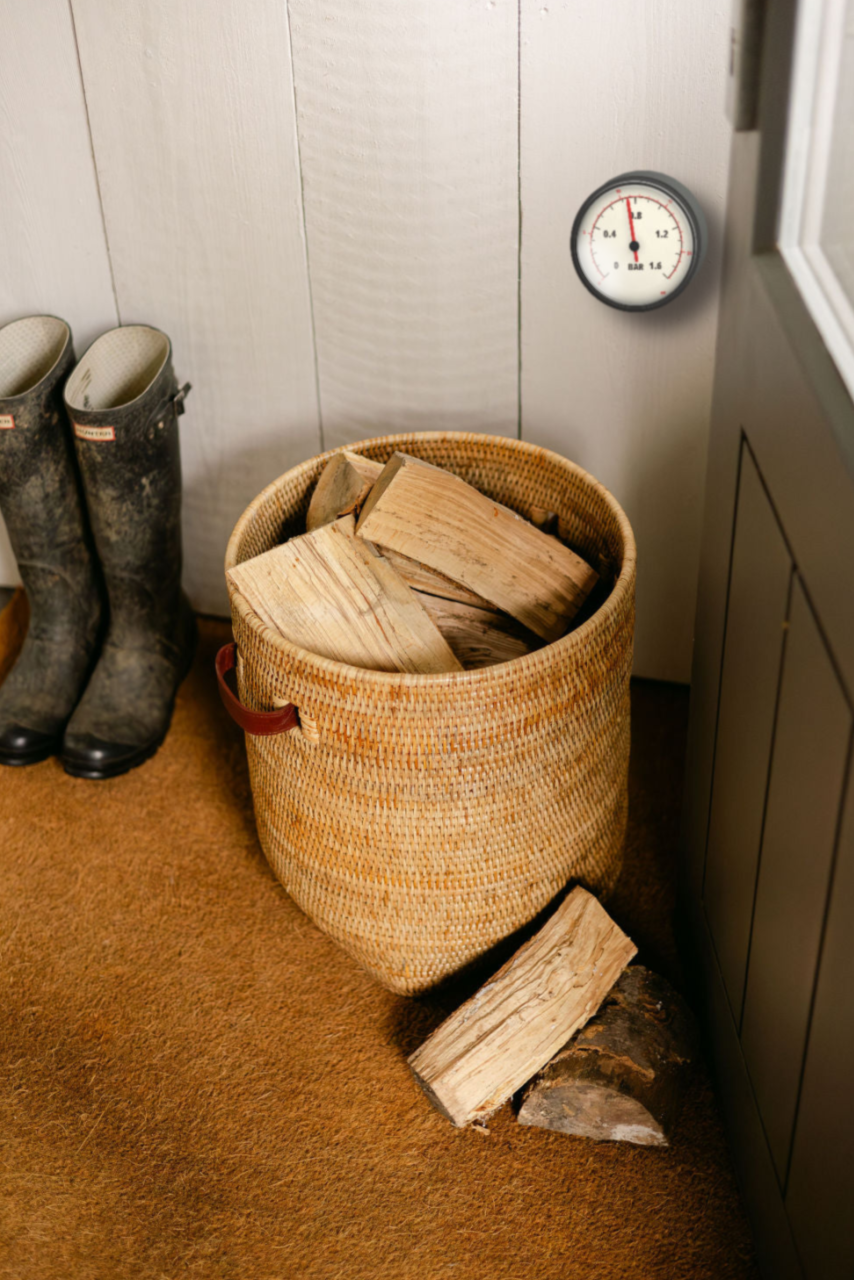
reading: 0.75bar
